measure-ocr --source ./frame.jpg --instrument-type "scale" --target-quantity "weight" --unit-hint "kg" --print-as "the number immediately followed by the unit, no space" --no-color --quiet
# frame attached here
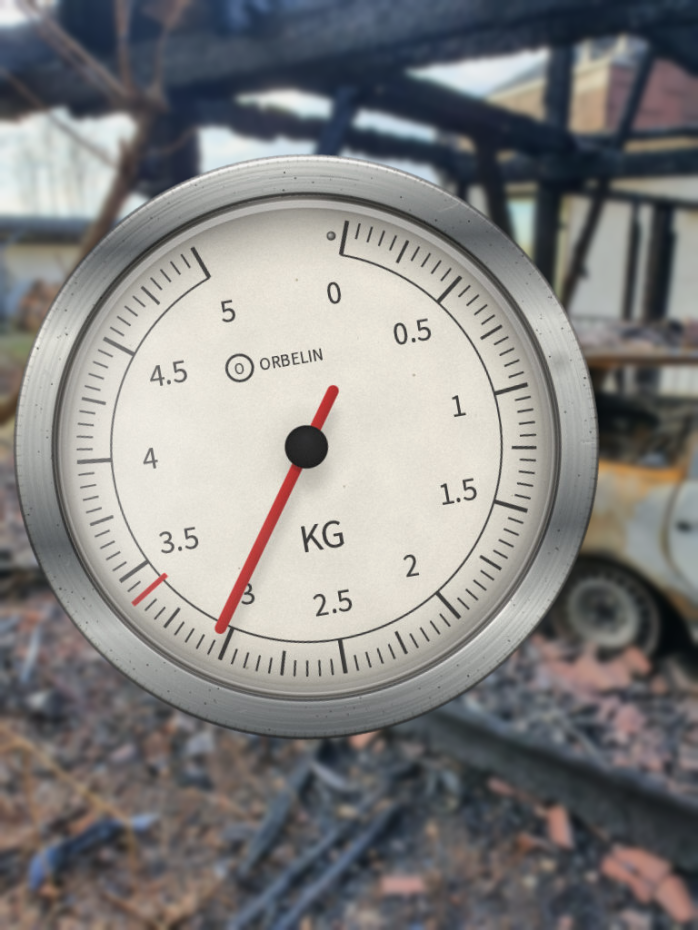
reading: 3.05kg
